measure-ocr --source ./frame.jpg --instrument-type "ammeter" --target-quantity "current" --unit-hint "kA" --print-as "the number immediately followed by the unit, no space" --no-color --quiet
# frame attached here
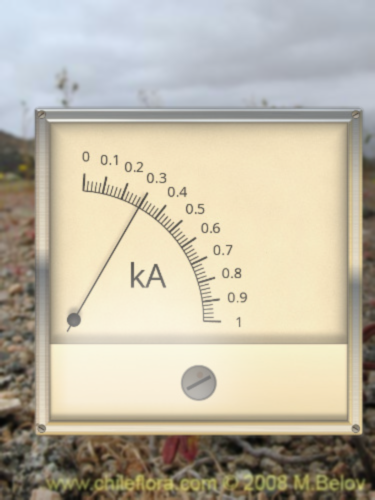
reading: 0.3kA
